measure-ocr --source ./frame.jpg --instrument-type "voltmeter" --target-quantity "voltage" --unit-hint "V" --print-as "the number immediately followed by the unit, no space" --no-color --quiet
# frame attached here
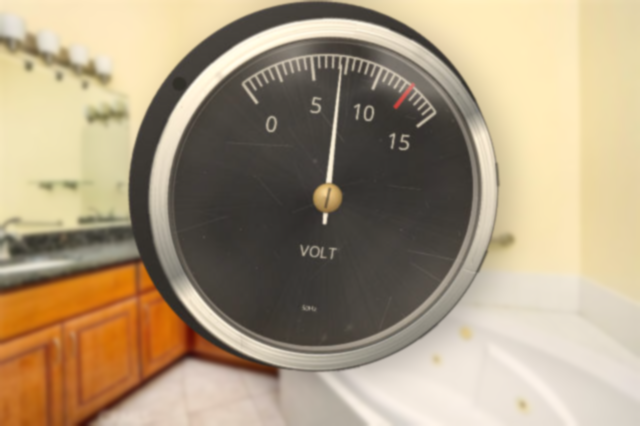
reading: 7V
